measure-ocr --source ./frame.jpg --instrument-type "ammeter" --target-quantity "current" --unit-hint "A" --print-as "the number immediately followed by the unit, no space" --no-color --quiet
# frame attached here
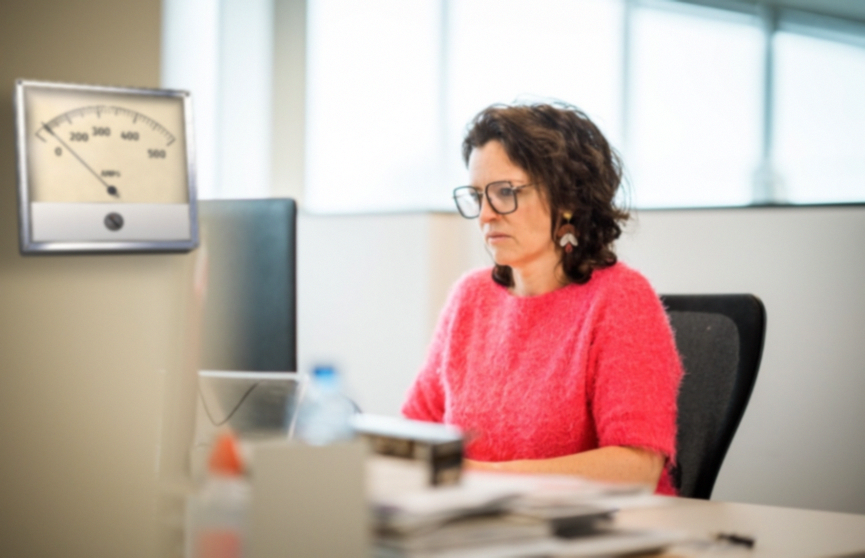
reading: 100A
